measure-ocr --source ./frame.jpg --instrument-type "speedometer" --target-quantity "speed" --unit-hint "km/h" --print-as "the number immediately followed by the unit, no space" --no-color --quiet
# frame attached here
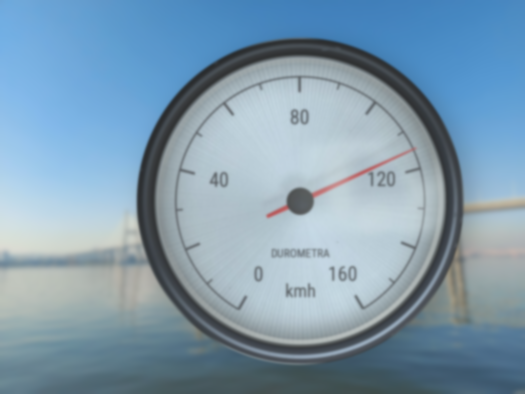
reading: 115km/h
